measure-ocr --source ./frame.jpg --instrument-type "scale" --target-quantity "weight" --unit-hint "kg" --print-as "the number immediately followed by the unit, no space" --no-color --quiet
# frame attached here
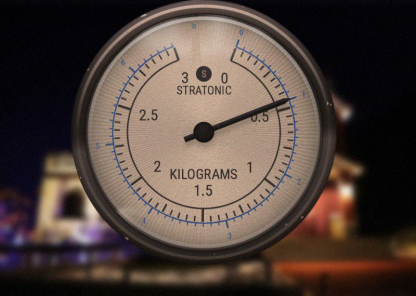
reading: 0.45kg
